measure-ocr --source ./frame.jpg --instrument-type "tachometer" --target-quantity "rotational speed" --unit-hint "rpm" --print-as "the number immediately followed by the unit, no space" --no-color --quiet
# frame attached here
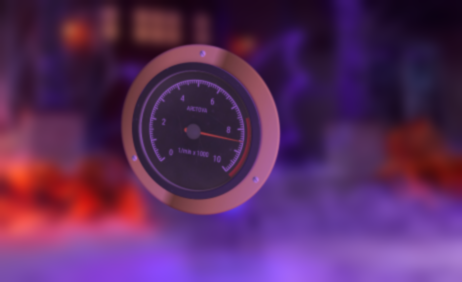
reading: 8500rpm
